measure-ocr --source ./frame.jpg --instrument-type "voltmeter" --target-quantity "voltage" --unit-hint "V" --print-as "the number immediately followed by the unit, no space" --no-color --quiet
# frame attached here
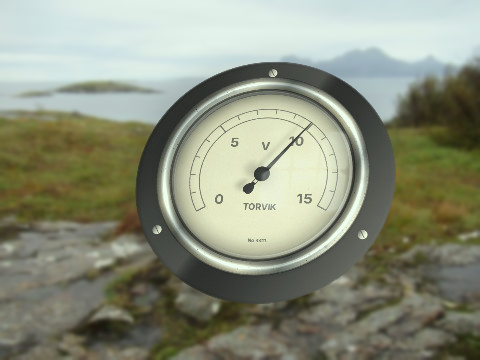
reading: 10V
